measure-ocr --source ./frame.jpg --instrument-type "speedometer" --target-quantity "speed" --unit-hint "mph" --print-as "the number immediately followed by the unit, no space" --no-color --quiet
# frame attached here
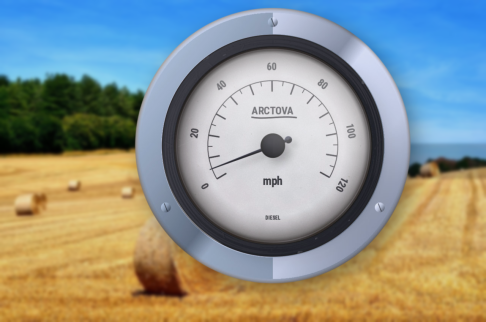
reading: 5mph
